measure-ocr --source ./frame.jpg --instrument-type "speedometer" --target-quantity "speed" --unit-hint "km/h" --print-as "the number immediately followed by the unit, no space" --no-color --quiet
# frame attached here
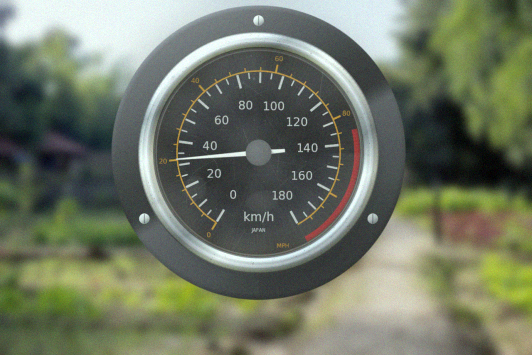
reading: 32.5km/h
